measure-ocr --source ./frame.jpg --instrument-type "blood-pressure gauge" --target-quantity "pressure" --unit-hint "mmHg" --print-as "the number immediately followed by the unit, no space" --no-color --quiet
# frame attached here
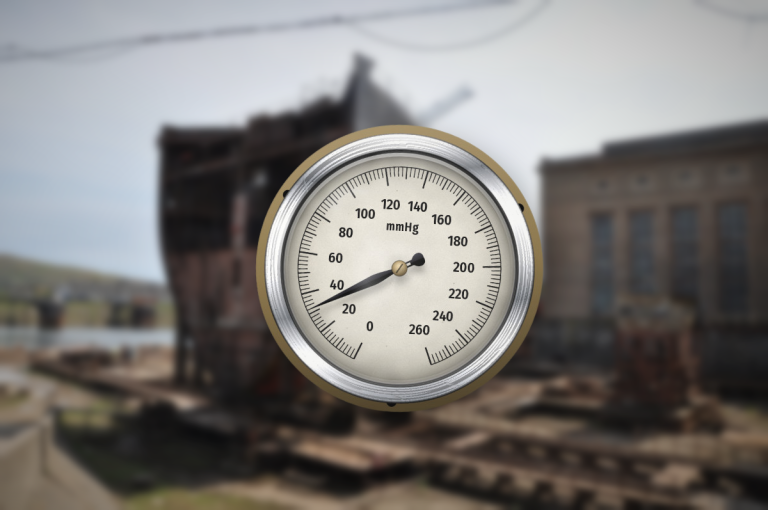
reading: 32mmHg
